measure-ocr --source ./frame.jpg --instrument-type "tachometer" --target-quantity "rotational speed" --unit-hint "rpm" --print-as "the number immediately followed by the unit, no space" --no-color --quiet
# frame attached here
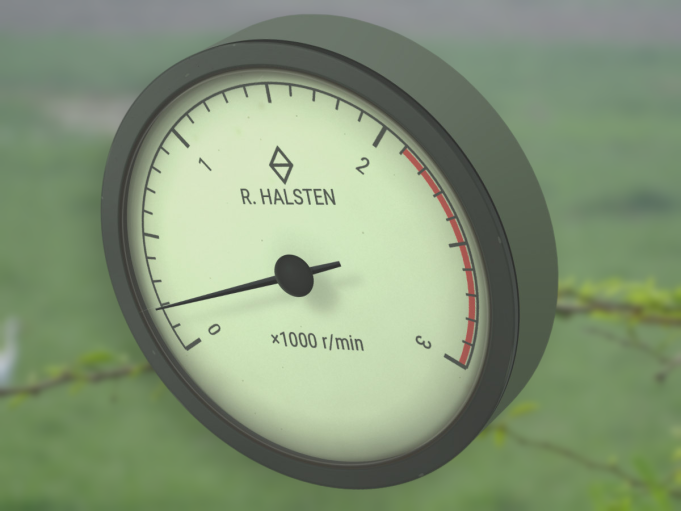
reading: 200rpm
